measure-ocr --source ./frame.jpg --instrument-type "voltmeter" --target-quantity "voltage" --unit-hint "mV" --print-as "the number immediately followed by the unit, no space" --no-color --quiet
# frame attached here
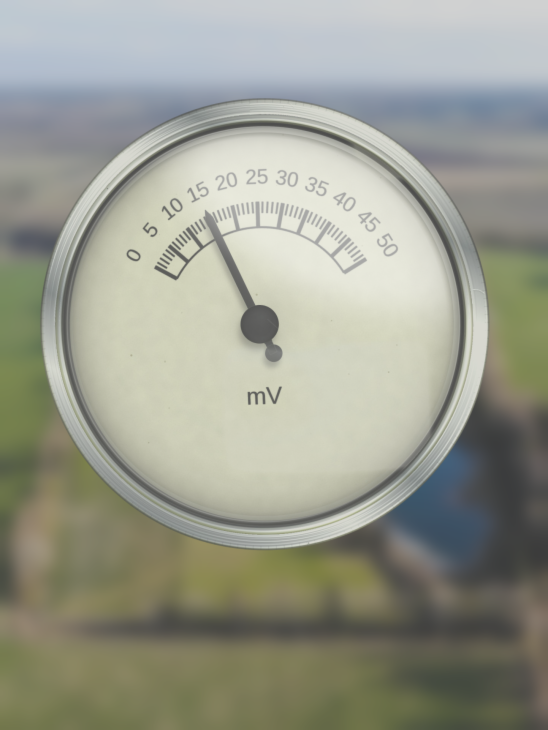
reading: 15mV
